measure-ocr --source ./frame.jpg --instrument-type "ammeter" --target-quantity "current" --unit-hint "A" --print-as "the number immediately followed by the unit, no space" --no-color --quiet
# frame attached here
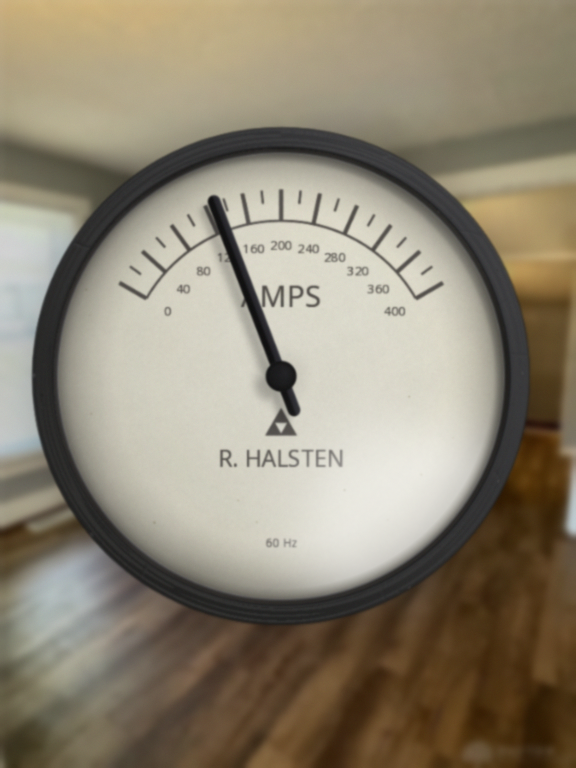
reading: 130A
